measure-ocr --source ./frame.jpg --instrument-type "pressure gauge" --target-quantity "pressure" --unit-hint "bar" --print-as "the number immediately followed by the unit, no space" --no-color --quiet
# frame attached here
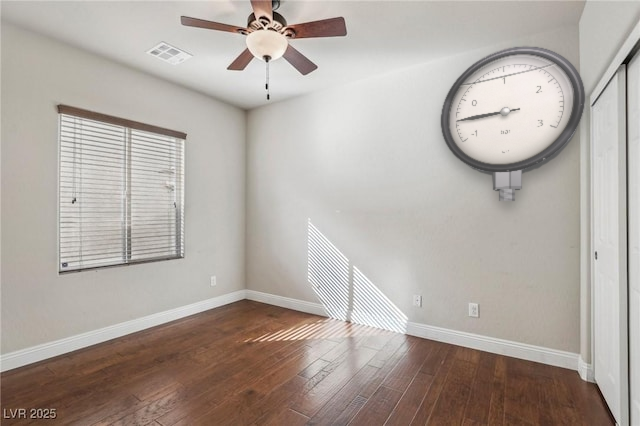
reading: -0.5bar
